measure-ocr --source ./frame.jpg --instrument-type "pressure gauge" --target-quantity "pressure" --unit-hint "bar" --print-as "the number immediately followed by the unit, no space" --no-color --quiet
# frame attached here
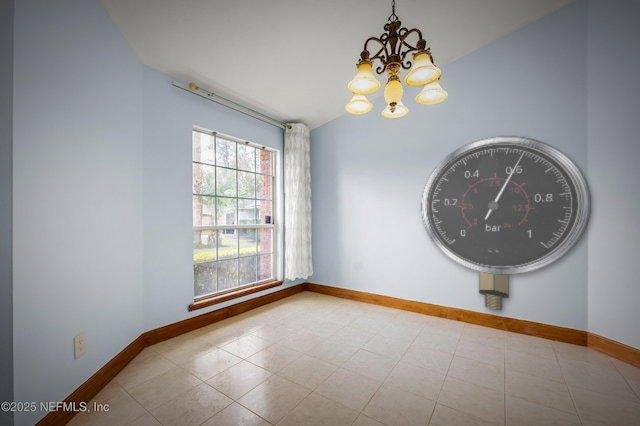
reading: 0.6bar
